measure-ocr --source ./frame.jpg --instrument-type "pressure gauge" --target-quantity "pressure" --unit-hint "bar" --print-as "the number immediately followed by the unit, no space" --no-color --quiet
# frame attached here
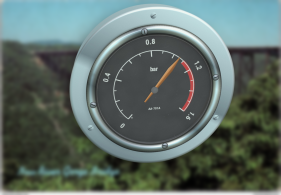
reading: 1.05bar
